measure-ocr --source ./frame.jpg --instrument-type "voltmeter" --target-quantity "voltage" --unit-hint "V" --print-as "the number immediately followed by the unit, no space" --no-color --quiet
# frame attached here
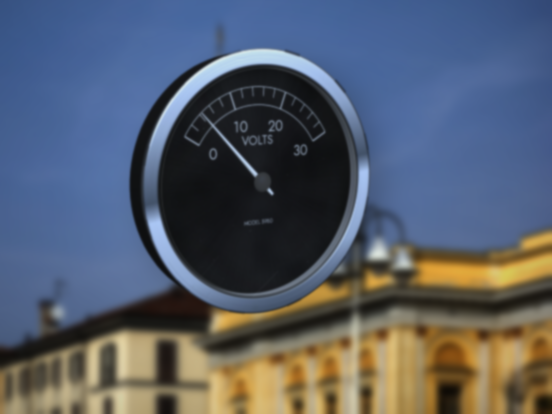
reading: 4V
